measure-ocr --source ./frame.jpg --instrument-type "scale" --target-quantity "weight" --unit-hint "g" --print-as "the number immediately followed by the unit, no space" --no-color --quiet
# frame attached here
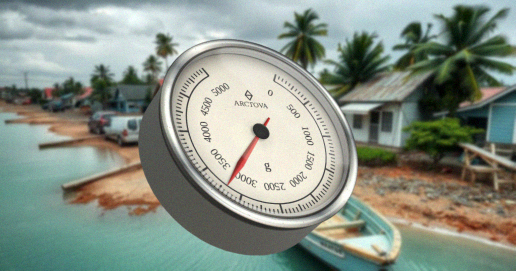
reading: 3200g
